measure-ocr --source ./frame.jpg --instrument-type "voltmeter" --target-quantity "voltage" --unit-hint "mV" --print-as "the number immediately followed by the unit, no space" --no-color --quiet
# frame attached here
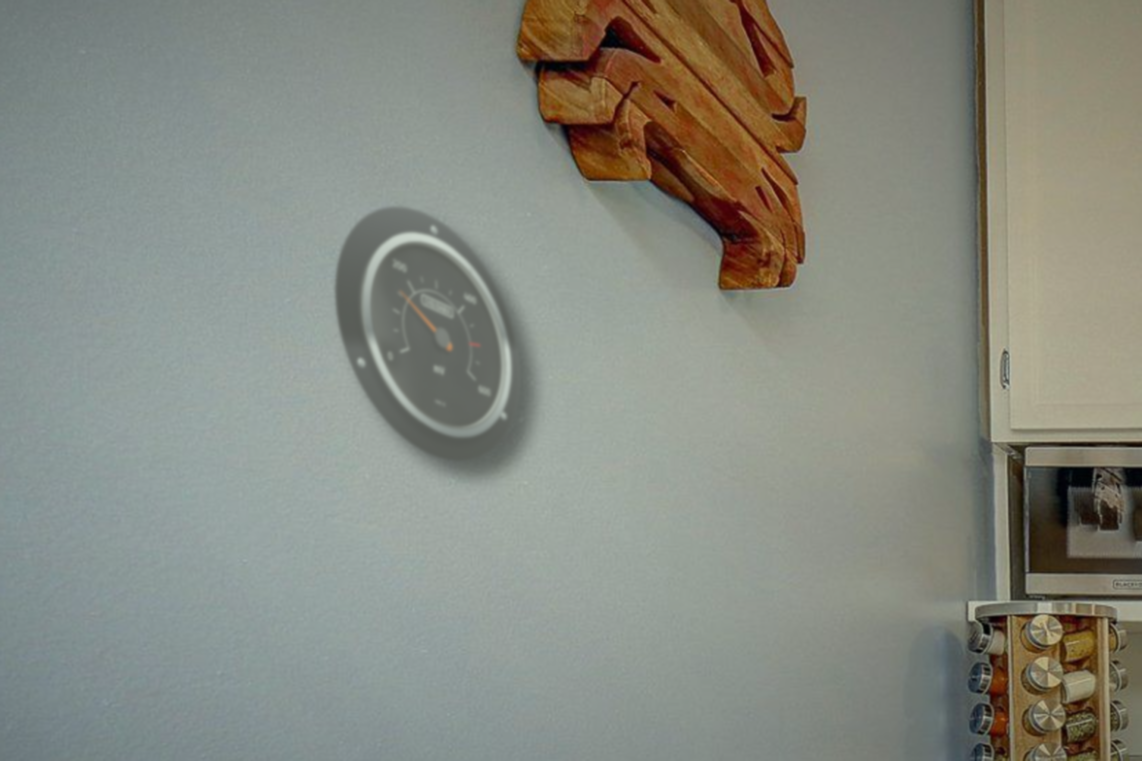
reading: 150mV
